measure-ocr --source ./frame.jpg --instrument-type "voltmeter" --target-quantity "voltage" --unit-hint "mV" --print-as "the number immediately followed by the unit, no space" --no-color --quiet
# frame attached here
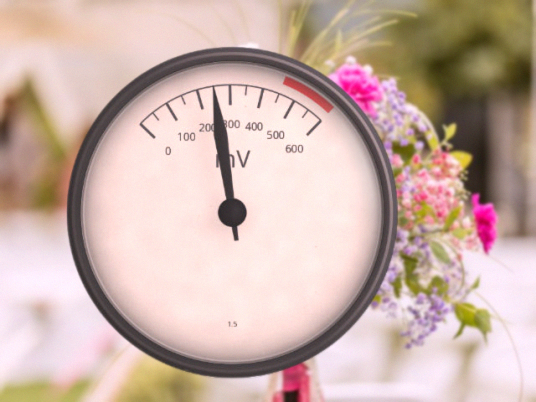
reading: 250mV
